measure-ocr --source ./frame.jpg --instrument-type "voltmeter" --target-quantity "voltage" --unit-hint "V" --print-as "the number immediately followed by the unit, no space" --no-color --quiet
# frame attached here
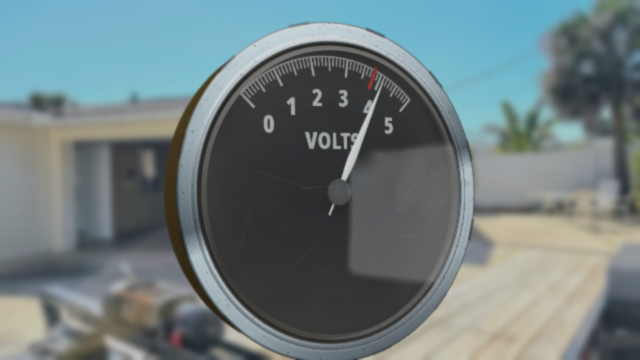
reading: 4V
